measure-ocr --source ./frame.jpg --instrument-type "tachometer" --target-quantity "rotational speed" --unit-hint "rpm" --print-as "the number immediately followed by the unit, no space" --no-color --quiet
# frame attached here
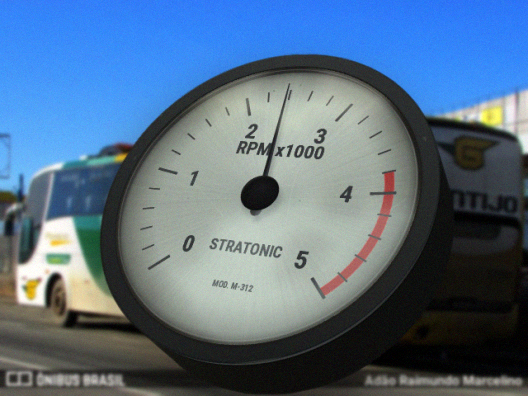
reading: 2400rpm
